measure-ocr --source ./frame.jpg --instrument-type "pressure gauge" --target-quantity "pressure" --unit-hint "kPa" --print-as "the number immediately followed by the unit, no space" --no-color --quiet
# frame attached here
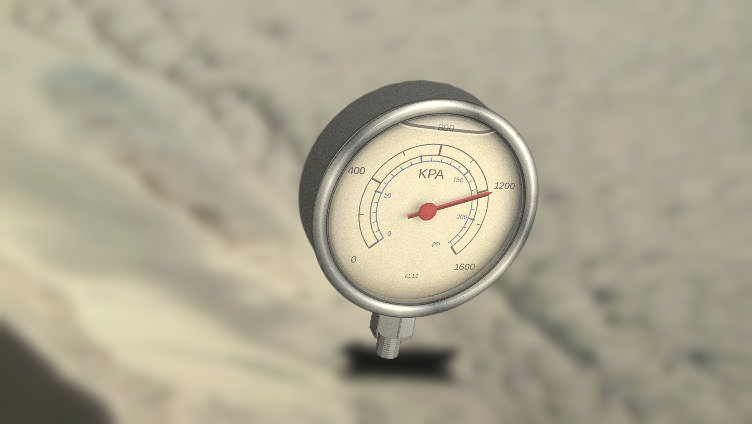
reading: 1200kPa
